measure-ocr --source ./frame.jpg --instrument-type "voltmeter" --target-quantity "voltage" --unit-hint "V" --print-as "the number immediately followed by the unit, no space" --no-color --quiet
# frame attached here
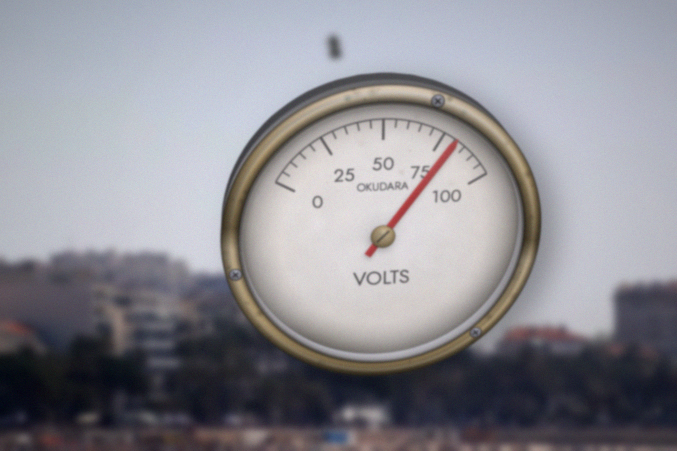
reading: 80V
